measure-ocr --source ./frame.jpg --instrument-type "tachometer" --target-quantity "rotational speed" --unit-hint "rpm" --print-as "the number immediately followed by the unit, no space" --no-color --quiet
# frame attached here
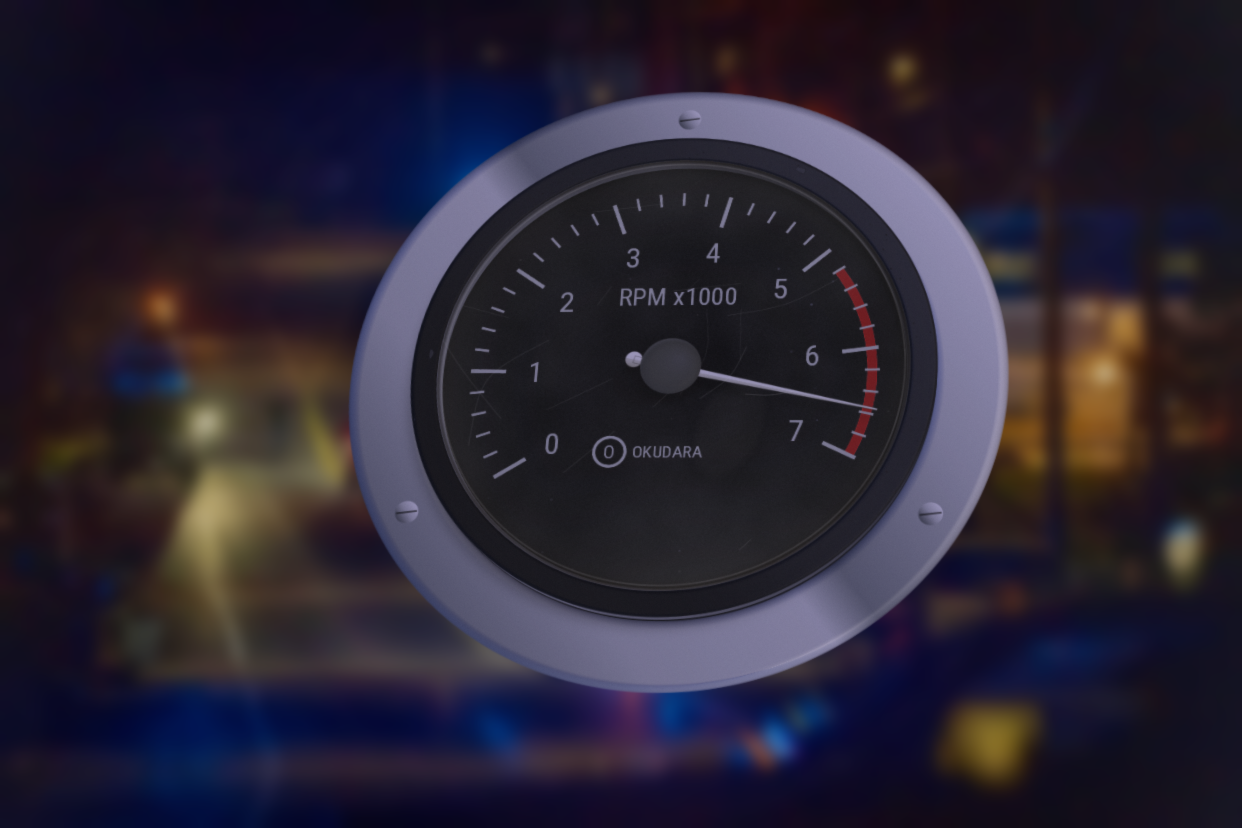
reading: 6600rpm
